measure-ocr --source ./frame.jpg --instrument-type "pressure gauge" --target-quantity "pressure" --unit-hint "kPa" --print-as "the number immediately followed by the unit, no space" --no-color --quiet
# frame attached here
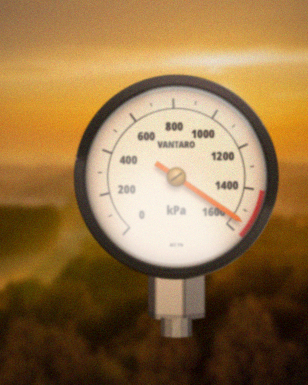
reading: 1550kPa
